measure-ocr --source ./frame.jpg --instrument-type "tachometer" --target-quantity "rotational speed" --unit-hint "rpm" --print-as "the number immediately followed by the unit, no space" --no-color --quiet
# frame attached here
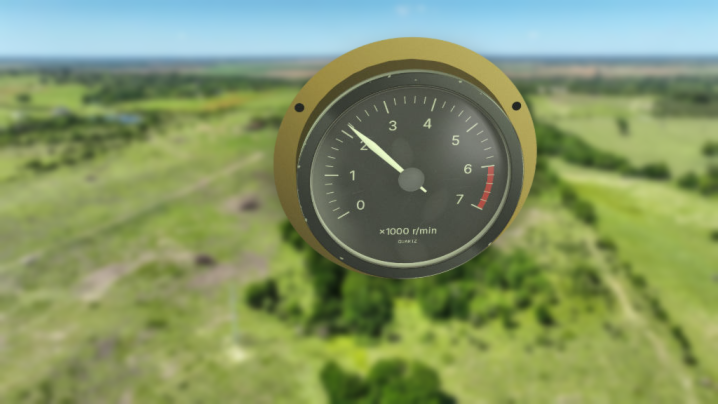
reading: 2200rpm
